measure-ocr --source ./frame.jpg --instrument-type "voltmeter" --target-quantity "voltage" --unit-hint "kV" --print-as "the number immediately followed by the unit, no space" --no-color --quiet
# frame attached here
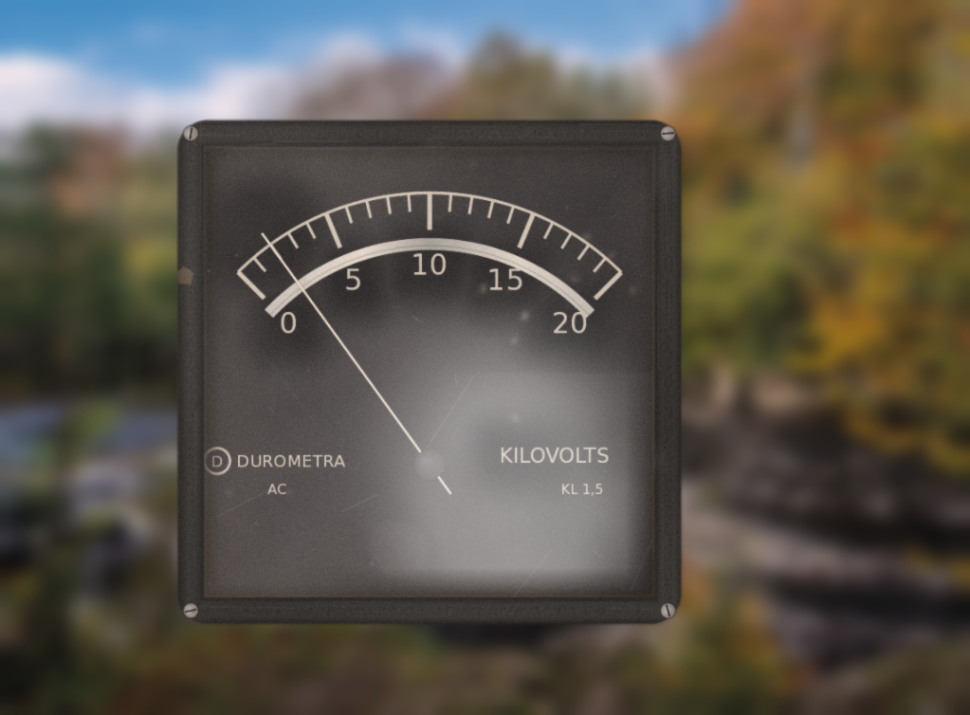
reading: 2kV
